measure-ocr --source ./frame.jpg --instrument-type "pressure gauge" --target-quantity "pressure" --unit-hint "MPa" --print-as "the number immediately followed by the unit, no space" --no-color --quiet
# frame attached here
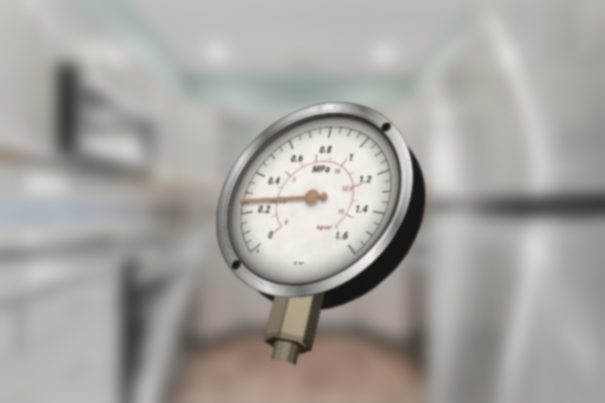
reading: 0.25MPa
